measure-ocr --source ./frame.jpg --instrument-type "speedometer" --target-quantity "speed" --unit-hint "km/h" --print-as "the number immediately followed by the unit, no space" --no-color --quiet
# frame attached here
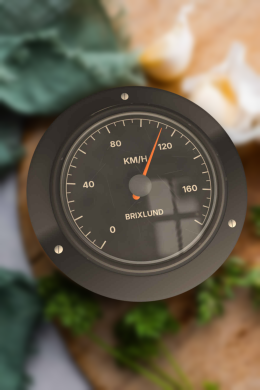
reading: 112.5km/h
